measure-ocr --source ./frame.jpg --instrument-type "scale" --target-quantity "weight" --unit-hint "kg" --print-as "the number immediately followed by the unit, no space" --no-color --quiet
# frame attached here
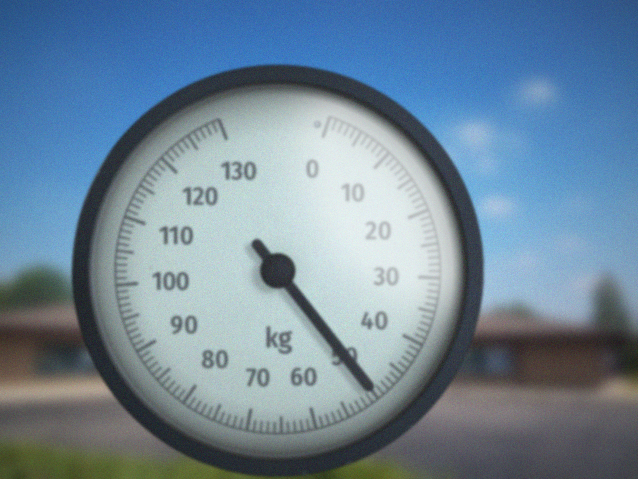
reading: 50kg
